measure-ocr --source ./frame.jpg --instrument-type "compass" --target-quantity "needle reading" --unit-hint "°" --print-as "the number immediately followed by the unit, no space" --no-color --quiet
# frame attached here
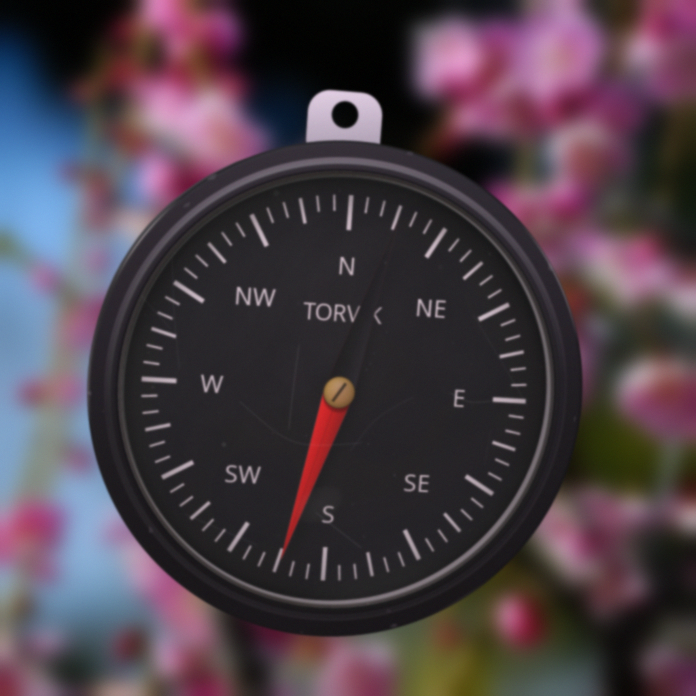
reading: 195°
